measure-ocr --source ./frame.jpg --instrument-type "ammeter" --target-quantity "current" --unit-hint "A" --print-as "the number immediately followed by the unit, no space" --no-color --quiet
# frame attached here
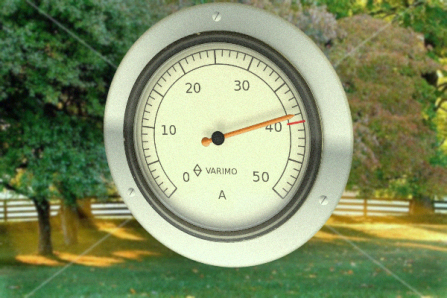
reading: 39A
